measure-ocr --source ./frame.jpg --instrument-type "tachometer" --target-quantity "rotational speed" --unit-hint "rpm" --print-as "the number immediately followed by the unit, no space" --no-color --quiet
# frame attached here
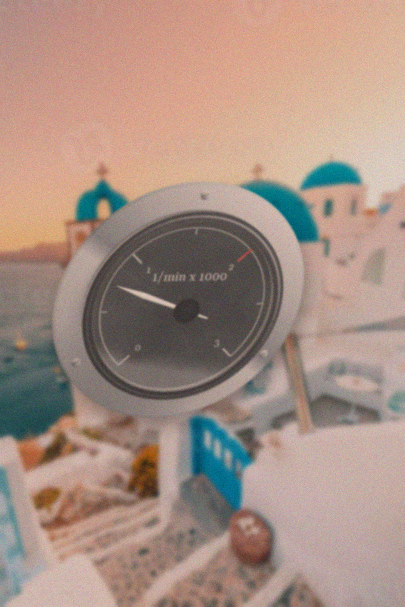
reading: 750rpm
